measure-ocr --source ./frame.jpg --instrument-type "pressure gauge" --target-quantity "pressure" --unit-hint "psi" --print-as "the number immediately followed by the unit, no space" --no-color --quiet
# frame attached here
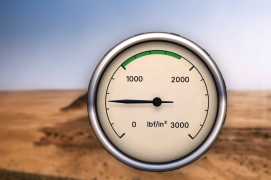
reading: 500psi
